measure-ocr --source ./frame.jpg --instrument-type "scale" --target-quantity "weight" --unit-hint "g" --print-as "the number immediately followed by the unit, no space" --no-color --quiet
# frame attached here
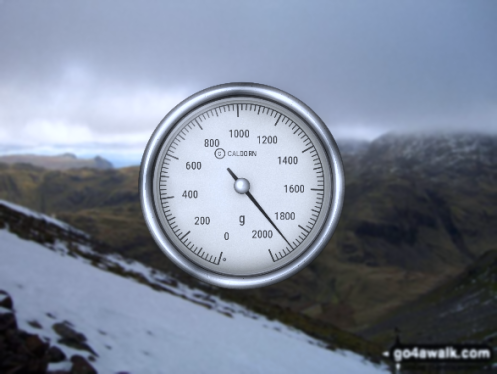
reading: 1900g
